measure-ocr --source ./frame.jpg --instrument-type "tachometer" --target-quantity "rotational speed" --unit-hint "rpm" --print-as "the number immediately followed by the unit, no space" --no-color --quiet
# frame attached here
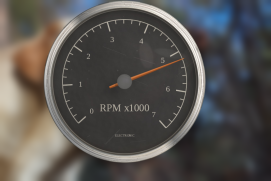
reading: 5200rpm
